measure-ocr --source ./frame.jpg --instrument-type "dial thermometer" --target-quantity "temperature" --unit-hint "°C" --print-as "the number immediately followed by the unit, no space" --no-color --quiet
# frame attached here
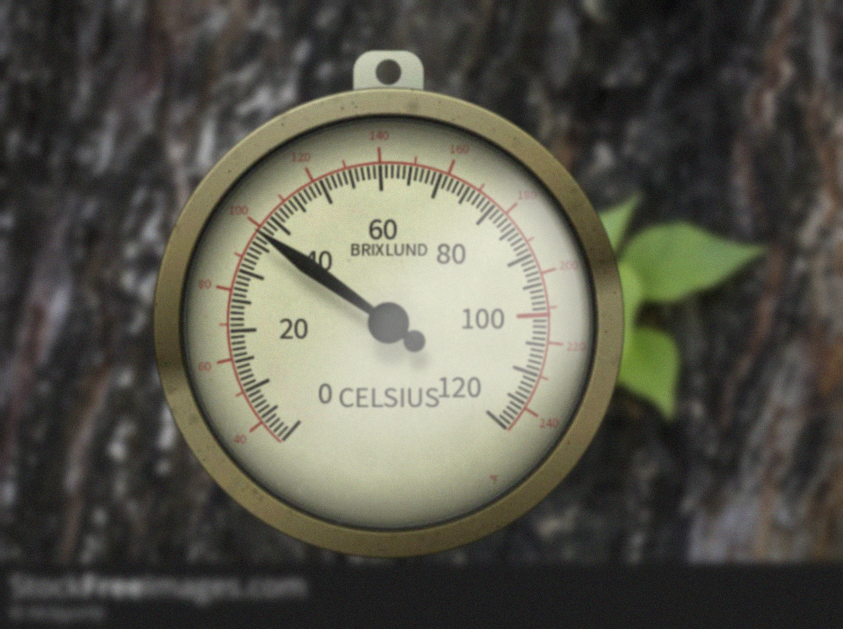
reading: 37°C
